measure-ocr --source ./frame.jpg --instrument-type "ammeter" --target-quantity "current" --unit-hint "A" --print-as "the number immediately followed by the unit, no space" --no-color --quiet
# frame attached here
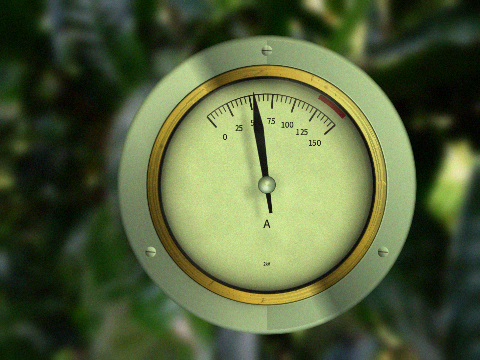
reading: 55A
